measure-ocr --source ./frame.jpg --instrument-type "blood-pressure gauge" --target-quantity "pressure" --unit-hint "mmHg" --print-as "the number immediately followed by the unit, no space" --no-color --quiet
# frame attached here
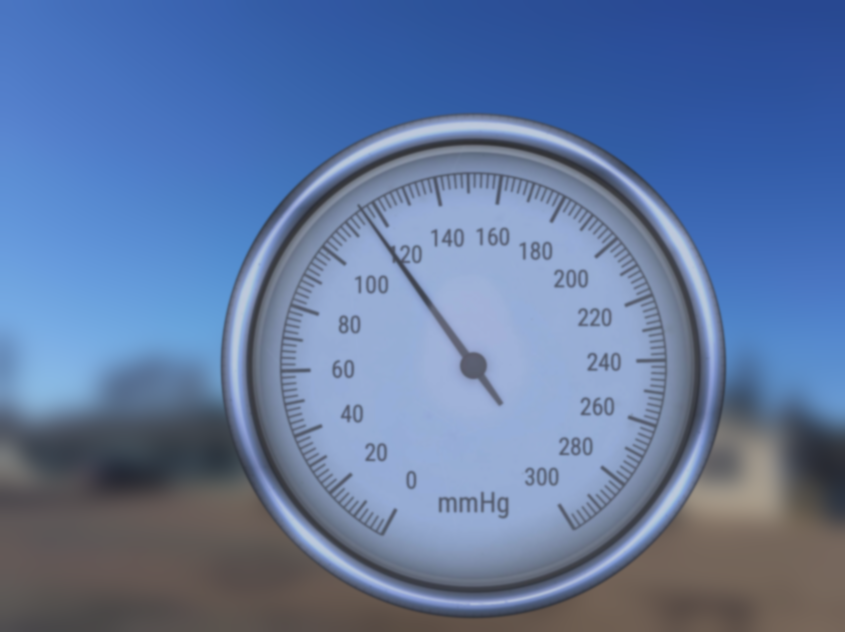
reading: 116mmHg
